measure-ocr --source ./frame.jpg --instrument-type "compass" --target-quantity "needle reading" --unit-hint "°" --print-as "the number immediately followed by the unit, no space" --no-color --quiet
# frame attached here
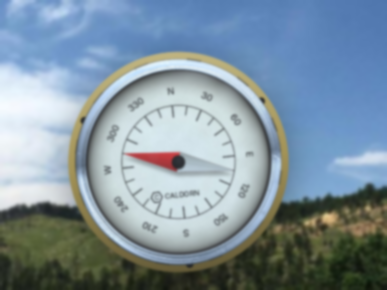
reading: 285°
